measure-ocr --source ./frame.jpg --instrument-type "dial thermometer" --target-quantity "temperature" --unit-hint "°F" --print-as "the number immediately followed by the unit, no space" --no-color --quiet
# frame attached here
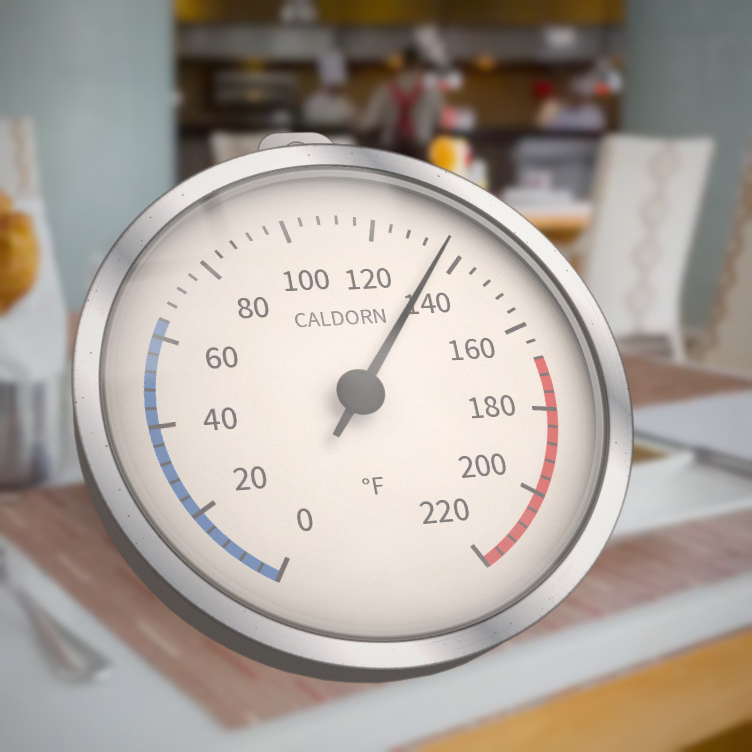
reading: 136°F
